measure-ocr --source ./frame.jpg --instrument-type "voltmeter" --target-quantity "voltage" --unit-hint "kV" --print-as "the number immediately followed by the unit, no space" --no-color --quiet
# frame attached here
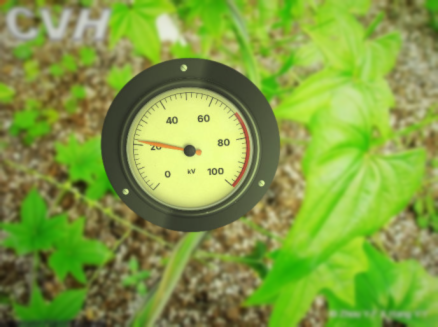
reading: 22kV
